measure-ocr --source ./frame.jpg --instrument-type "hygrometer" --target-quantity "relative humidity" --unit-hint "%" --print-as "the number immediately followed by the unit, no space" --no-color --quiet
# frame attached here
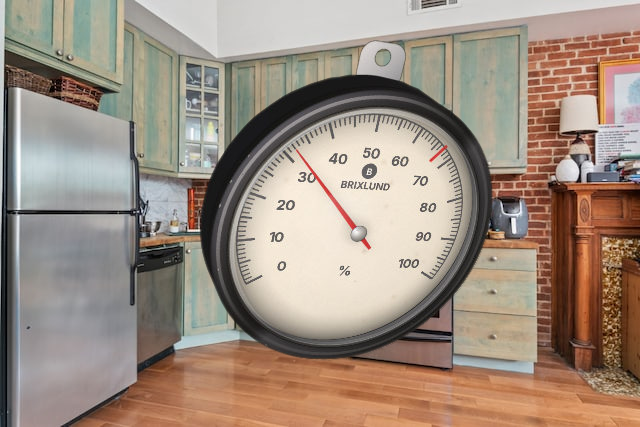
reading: 32%
